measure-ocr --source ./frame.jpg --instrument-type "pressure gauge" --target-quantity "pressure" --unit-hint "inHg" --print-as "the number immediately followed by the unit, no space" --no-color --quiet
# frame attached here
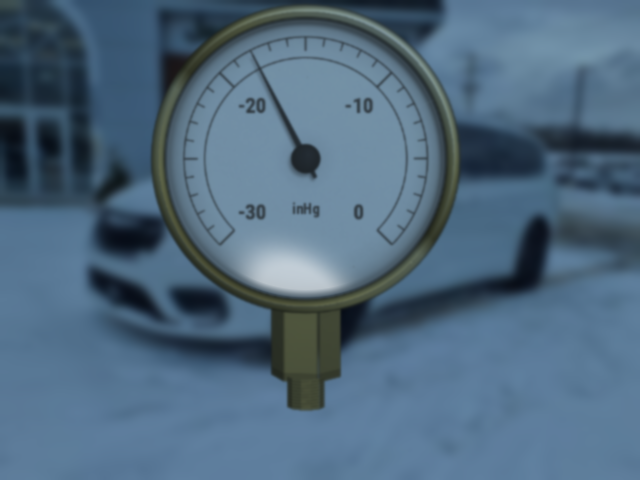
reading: -18inHg
